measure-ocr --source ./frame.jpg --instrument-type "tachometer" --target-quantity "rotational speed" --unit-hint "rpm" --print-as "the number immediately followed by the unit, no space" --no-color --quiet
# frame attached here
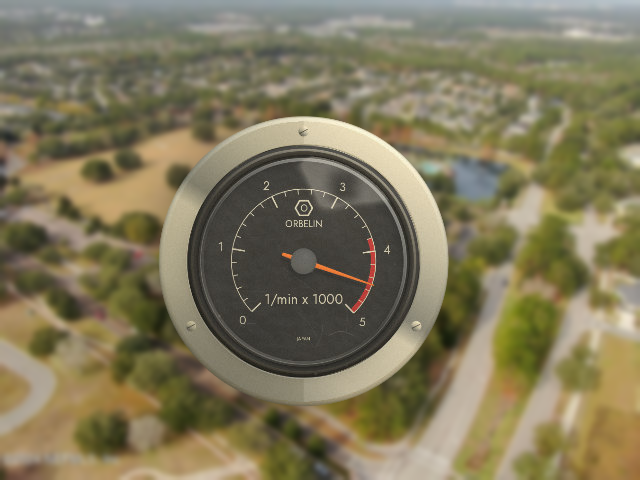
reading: 4500rpm
